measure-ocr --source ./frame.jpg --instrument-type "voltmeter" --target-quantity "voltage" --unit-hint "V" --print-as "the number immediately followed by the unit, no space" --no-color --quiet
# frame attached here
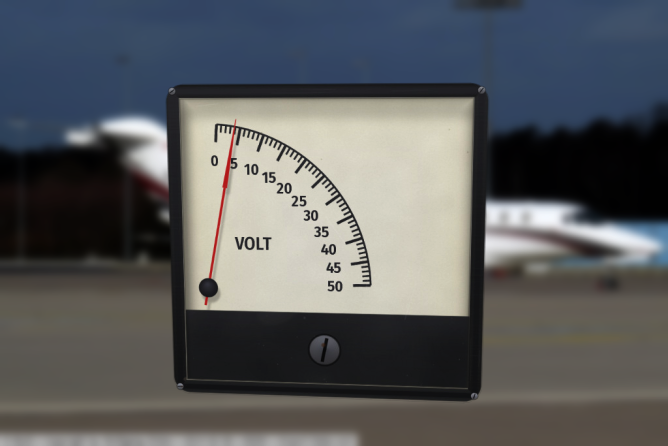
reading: 4V
